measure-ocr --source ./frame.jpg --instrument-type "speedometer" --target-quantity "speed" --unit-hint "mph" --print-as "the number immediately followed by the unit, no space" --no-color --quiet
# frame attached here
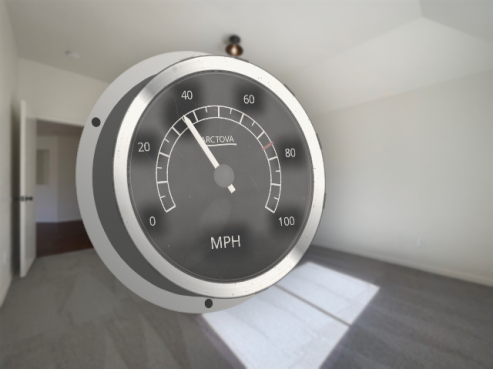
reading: 35mph
